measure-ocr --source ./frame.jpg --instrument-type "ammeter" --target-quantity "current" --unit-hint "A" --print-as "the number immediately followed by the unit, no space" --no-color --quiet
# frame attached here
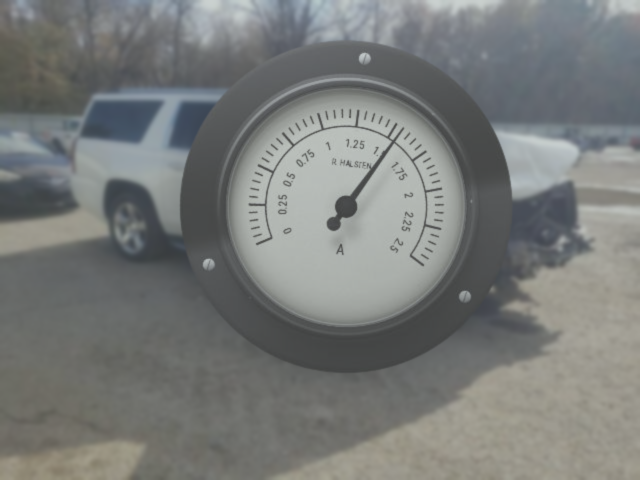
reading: 1.55A
